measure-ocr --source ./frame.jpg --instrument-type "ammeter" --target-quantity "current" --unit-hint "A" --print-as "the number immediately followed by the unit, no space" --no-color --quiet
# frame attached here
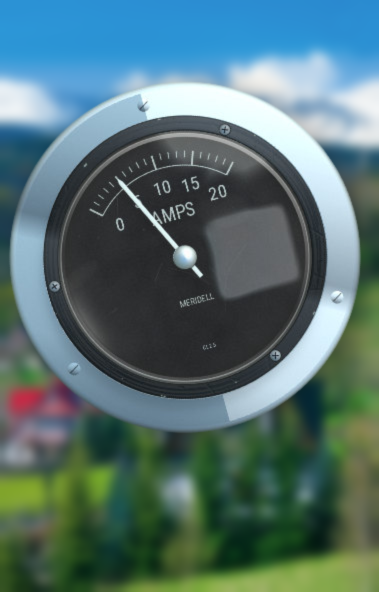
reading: 5A
